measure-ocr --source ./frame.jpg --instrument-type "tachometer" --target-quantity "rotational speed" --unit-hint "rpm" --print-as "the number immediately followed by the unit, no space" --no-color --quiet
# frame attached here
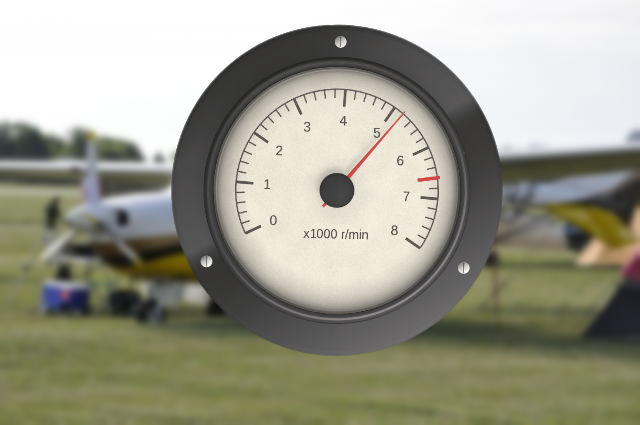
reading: 5200rpm
